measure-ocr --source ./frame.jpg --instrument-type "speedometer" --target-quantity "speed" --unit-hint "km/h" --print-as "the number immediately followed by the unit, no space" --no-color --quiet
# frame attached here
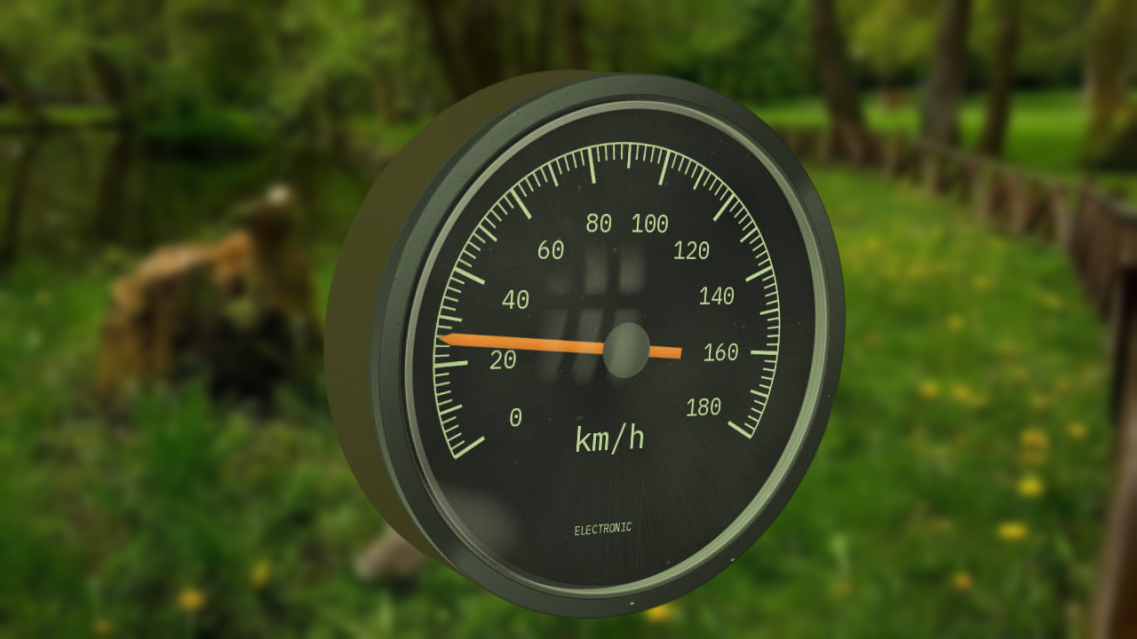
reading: 26km/h
